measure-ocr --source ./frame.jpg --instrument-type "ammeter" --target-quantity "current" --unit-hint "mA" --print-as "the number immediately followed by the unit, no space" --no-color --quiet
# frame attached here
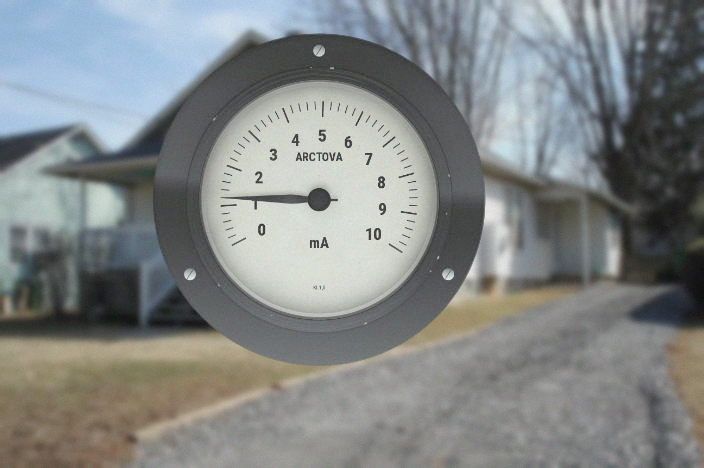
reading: 1.2mA
